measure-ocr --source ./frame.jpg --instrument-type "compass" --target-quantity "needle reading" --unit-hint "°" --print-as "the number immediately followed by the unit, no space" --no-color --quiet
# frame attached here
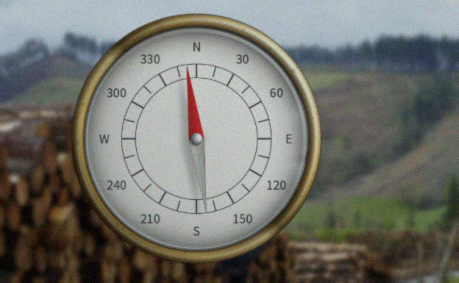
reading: 352.5°
